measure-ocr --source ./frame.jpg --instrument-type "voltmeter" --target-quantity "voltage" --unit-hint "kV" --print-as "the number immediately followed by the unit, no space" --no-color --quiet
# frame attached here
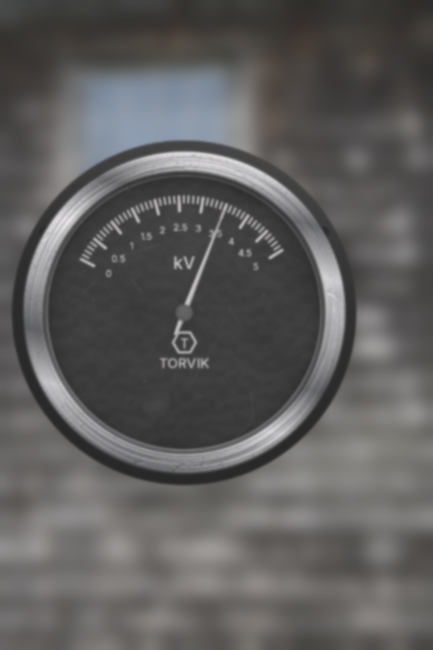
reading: 3.5kV
